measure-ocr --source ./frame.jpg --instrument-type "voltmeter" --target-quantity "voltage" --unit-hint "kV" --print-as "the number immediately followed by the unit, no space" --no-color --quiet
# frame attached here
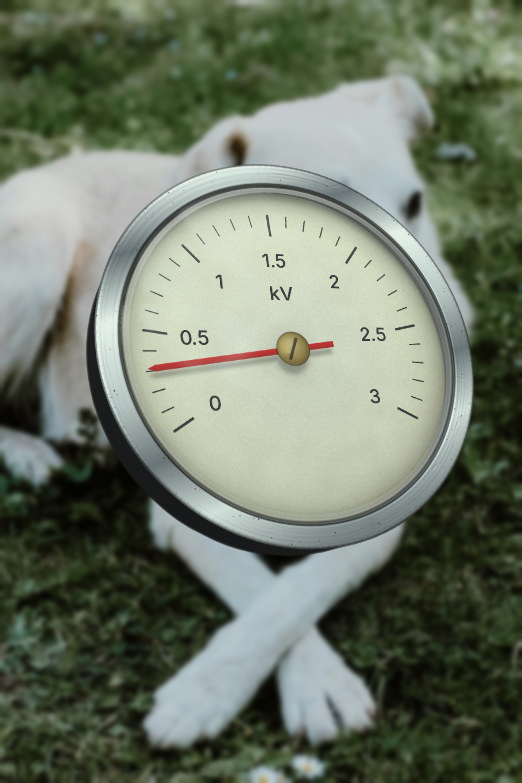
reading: 0.3kV
